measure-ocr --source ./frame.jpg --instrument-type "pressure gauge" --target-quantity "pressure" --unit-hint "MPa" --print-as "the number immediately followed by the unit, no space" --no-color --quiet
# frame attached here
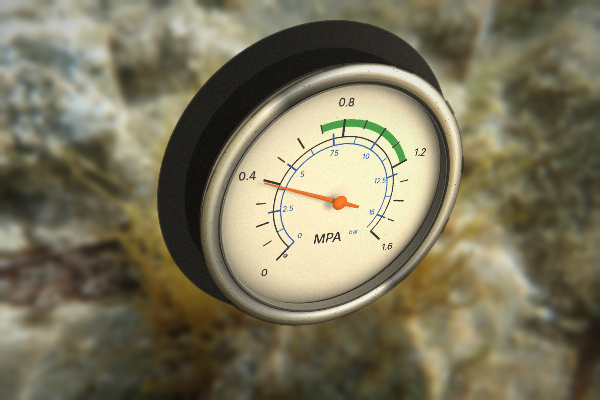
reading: 0.4MPa
